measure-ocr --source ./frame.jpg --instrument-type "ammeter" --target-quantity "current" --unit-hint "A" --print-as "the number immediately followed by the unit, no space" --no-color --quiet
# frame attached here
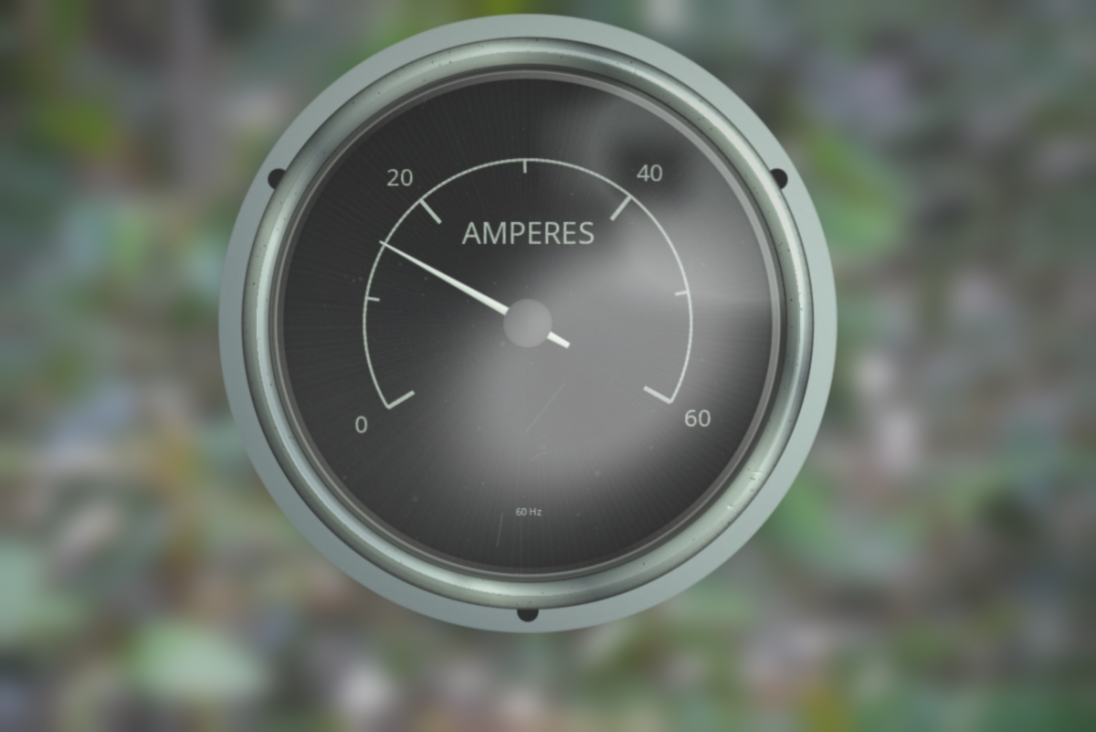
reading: 15A
